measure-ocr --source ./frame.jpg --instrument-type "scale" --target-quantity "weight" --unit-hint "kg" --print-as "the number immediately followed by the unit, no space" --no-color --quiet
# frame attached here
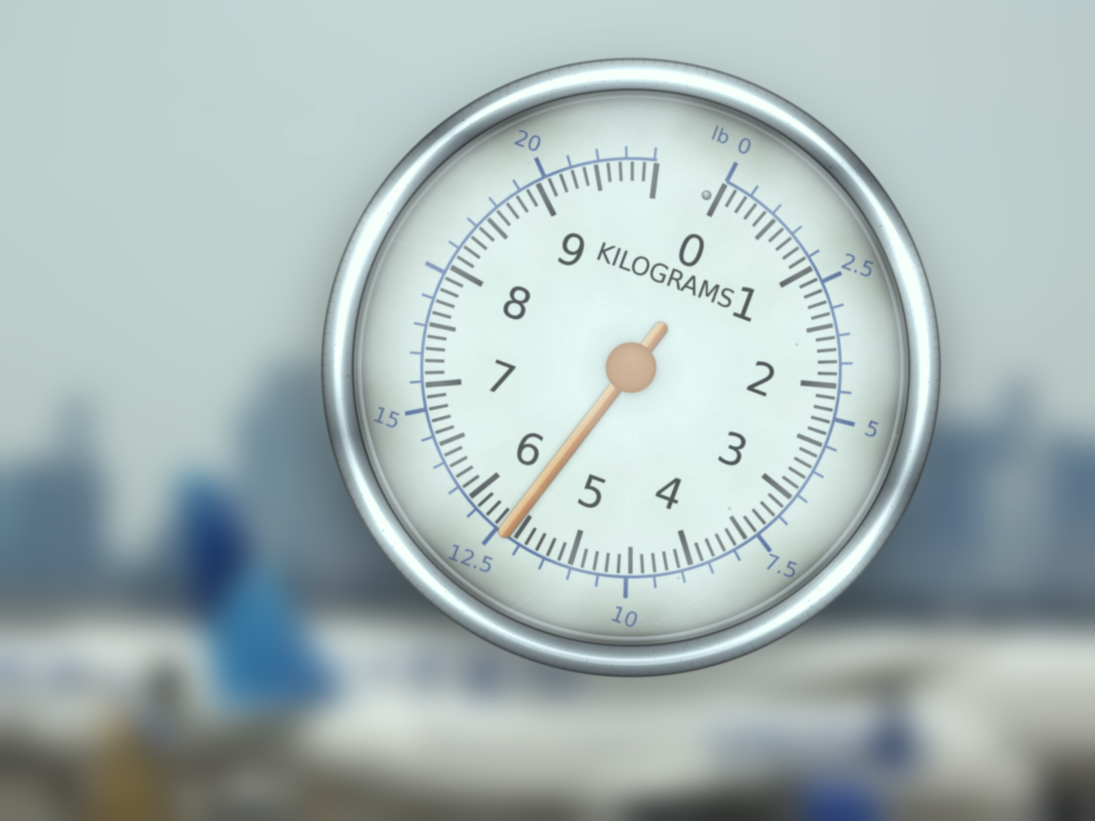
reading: 5.6kg
